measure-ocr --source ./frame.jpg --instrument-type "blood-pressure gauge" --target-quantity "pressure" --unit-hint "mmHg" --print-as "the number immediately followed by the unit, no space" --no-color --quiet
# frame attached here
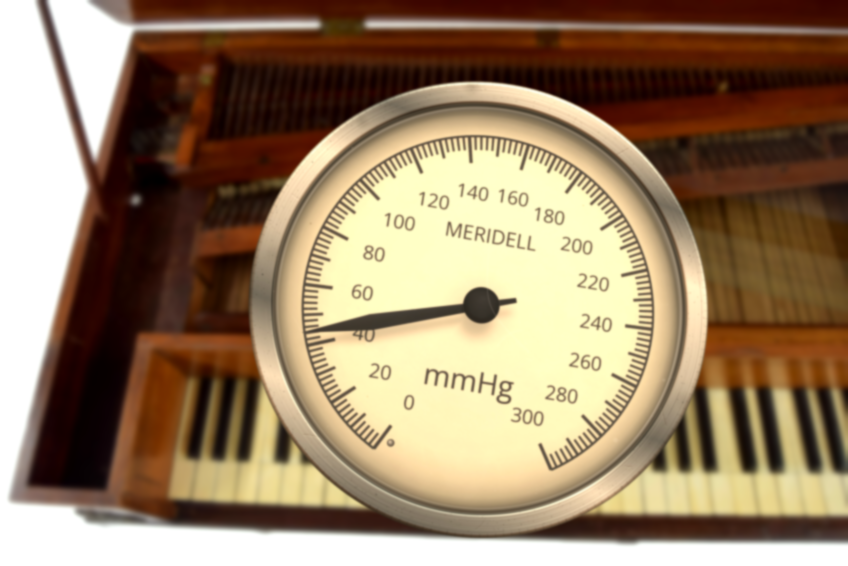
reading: 44mmHg
